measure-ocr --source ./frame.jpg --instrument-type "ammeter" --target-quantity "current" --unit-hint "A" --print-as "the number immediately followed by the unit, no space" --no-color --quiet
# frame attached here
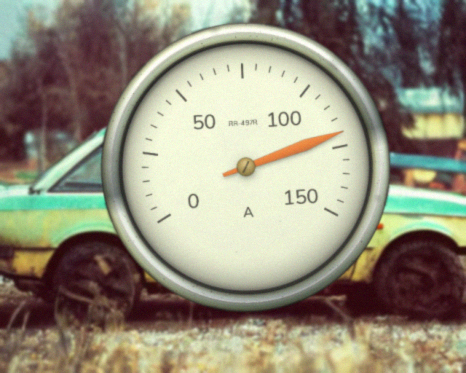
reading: 120A
